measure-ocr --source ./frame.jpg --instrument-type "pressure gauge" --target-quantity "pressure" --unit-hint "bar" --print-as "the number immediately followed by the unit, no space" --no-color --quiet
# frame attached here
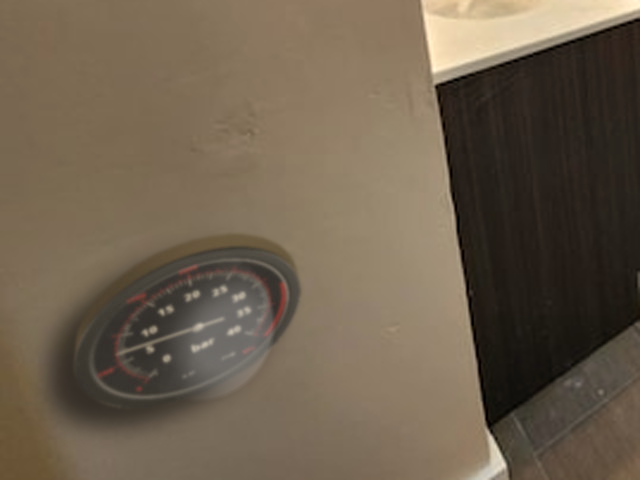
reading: 7.5bar
